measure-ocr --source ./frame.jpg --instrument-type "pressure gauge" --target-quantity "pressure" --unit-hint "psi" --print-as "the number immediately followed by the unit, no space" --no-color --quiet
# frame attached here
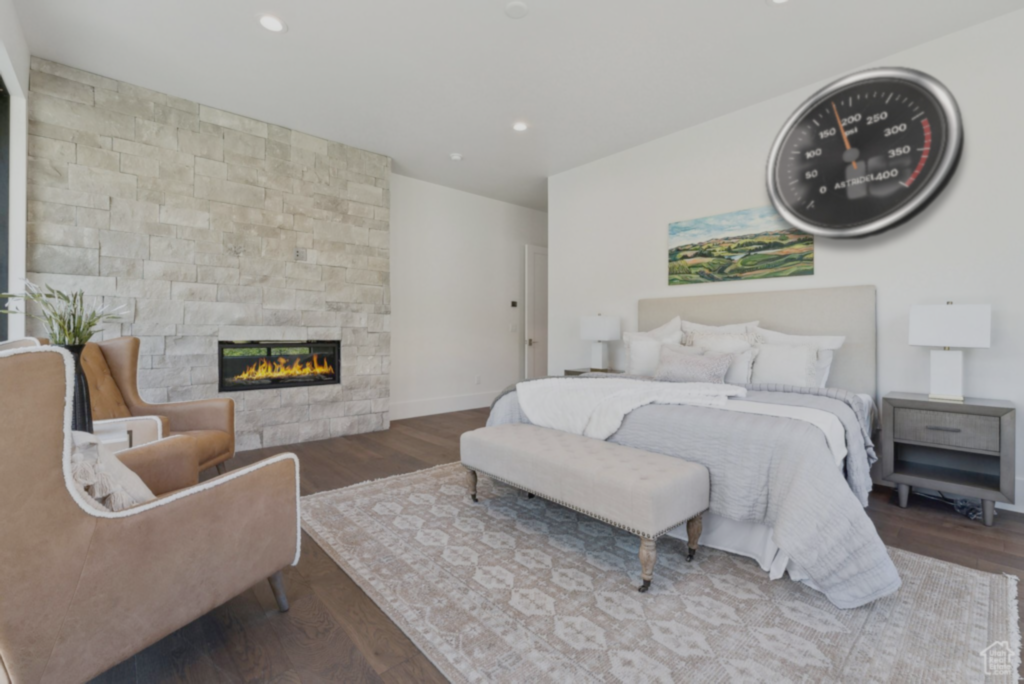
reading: 180psi
